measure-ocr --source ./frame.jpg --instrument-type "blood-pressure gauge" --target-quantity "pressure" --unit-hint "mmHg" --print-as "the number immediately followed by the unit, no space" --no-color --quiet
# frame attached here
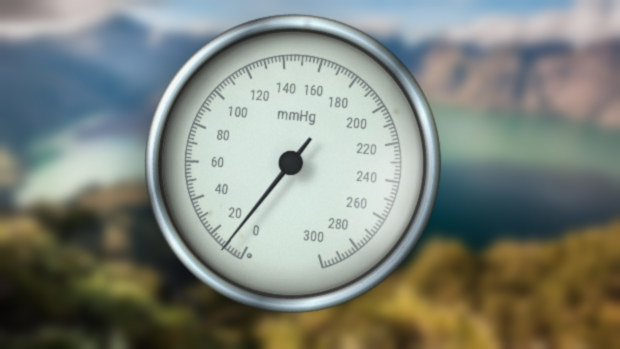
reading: 10mmHg
